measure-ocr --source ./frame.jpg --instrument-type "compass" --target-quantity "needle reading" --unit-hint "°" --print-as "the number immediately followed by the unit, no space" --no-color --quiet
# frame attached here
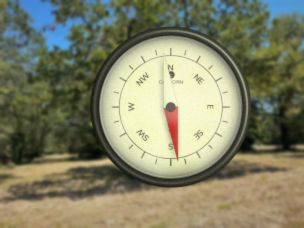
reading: 172.5°
